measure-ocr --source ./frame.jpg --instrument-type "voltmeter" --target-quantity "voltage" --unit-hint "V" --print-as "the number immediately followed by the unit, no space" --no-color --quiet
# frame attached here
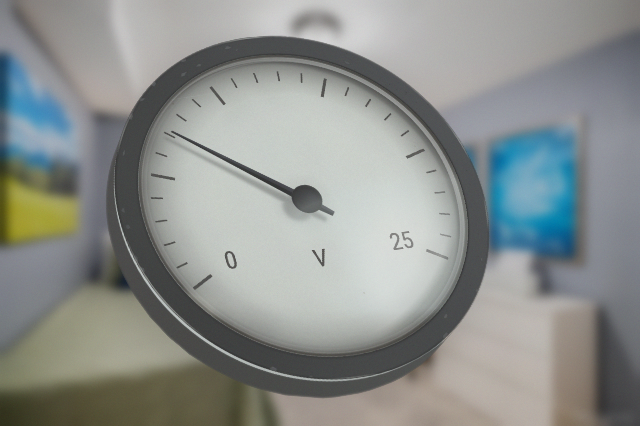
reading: 7V
